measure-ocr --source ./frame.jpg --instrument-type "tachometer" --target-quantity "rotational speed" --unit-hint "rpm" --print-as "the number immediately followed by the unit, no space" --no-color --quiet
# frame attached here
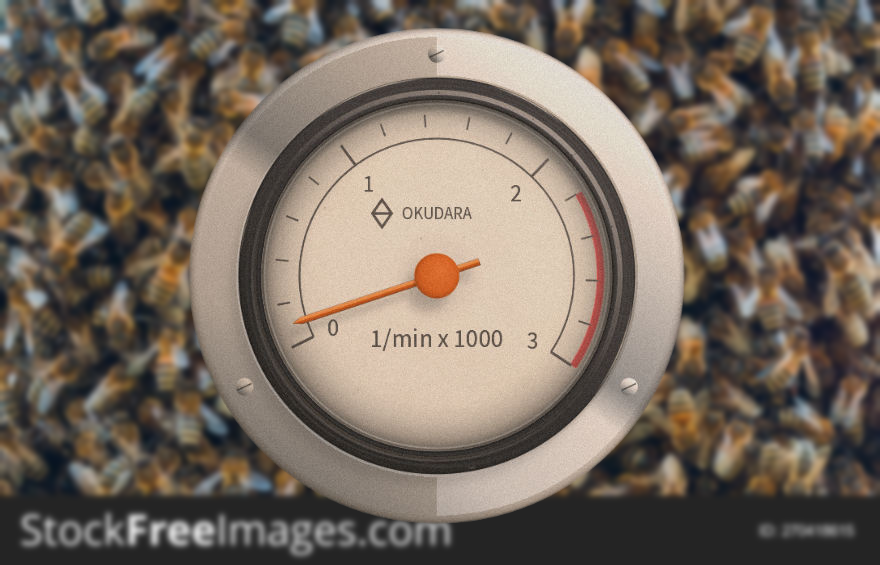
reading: 100rpm
